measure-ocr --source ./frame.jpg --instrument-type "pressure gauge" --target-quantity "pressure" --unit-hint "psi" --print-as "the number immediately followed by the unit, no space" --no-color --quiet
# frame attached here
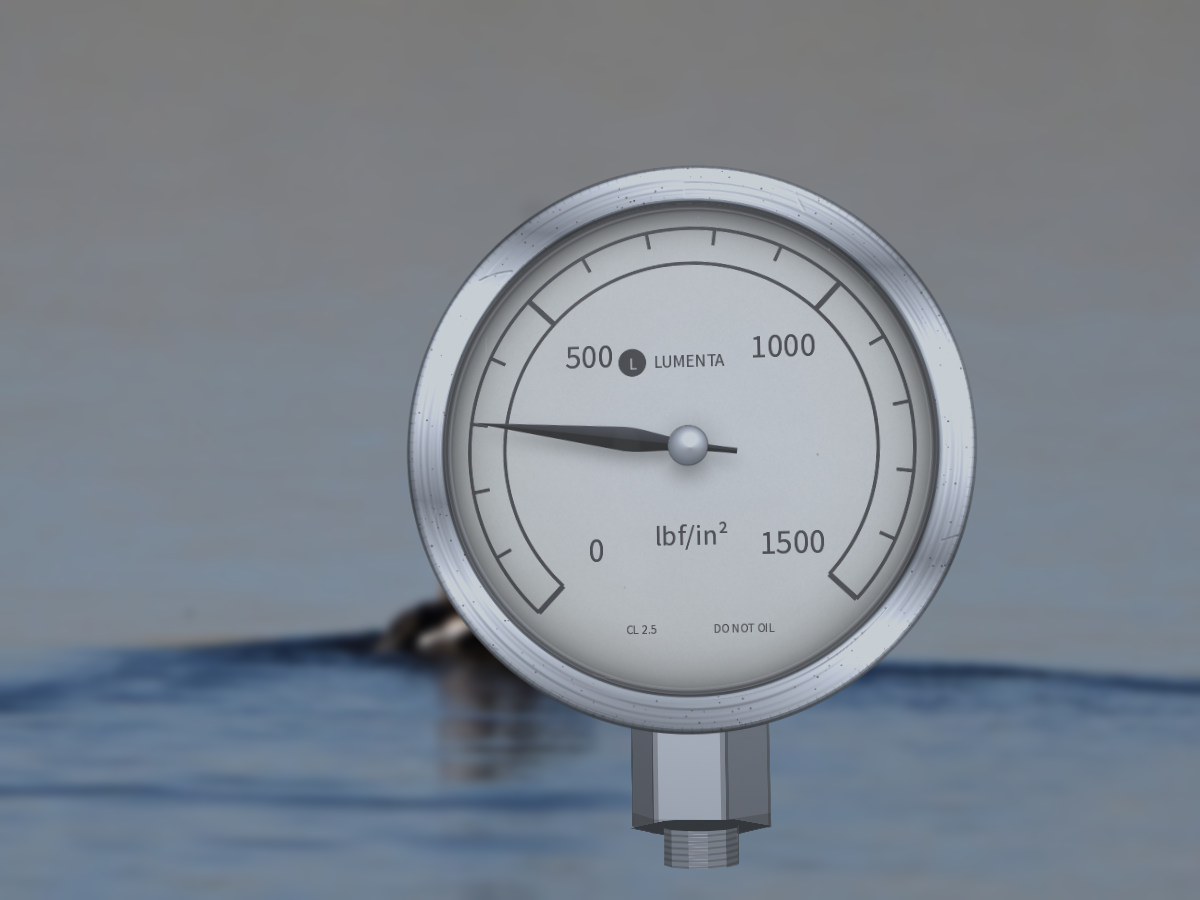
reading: 300psi
